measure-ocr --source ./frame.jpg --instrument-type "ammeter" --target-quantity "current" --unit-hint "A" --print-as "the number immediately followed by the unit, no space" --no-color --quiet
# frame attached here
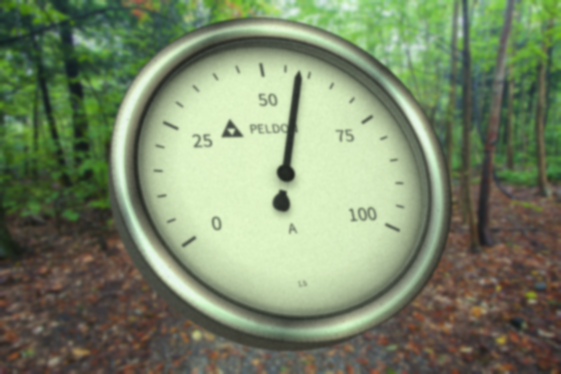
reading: 57.5A
